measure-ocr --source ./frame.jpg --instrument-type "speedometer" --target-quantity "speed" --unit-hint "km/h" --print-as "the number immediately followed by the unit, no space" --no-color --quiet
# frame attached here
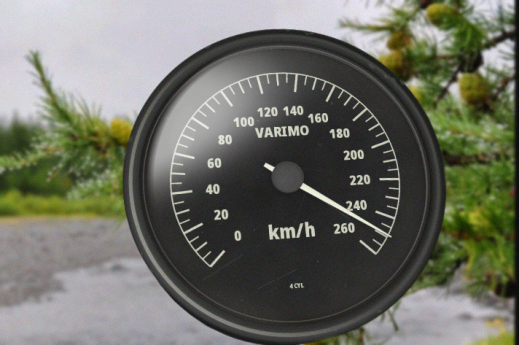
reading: 250km/h
